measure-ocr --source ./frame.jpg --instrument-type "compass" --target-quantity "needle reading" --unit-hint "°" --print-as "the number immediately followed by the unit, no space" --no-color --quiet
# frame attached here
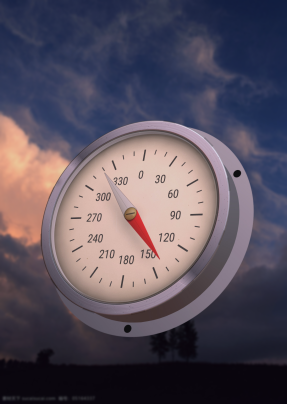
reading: 140°
